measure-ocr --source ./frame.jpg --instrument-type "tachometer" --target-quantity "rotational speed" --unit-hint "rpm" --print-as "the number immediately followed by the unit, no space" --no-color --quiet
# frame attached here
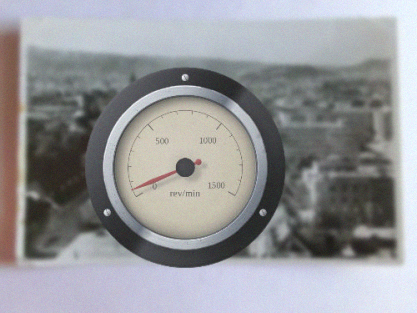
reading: 50rpm
